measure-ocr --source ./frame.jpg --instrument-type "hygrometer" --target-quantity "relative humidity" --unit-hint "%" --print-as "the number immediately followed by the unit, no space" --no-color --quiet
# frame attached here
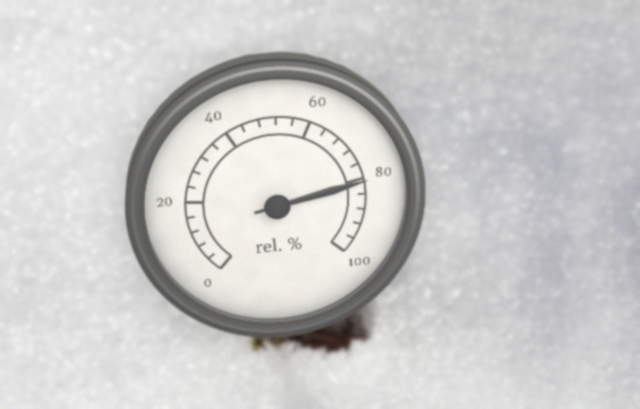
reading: 80%
